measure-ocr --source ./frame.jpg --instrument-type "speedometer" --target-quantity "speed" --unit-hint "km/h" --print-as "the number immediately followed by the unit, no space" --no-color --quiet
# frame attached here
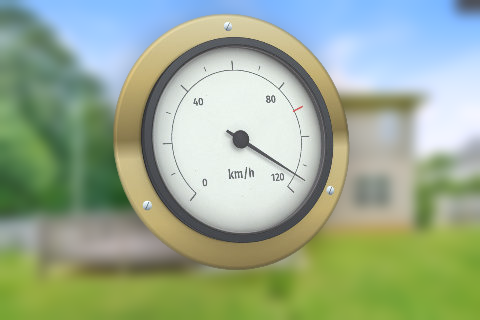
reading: 115km/h
